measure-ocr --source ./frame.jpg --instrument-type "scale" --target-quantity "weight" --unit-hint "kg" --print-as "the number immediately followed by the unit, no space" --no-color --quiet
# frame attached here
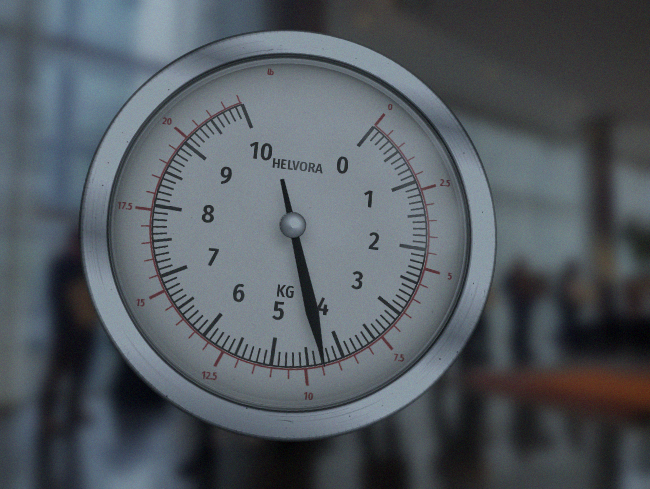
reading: 4.3kg
